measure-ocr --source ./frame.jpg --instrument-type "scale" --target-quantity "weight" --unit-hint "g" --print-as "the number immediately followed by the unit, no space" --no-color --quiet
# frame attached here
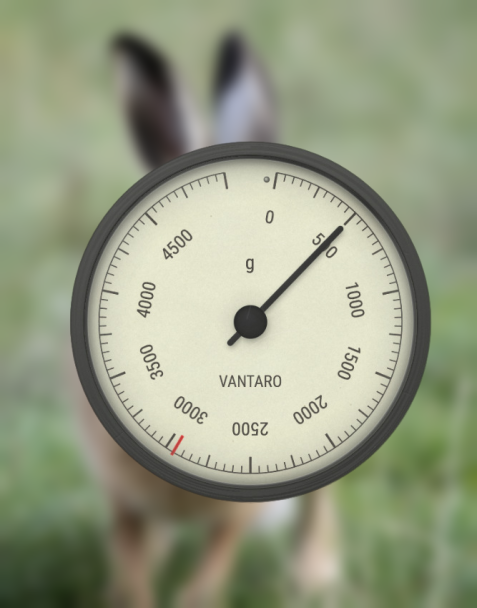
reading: 500g
